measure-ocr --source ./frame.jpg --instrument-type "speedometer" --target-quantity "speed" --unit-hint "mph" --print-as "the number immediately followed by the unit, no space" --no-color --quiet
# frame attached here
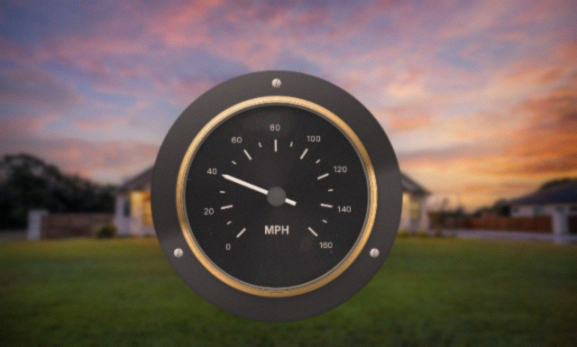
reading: 40mph
